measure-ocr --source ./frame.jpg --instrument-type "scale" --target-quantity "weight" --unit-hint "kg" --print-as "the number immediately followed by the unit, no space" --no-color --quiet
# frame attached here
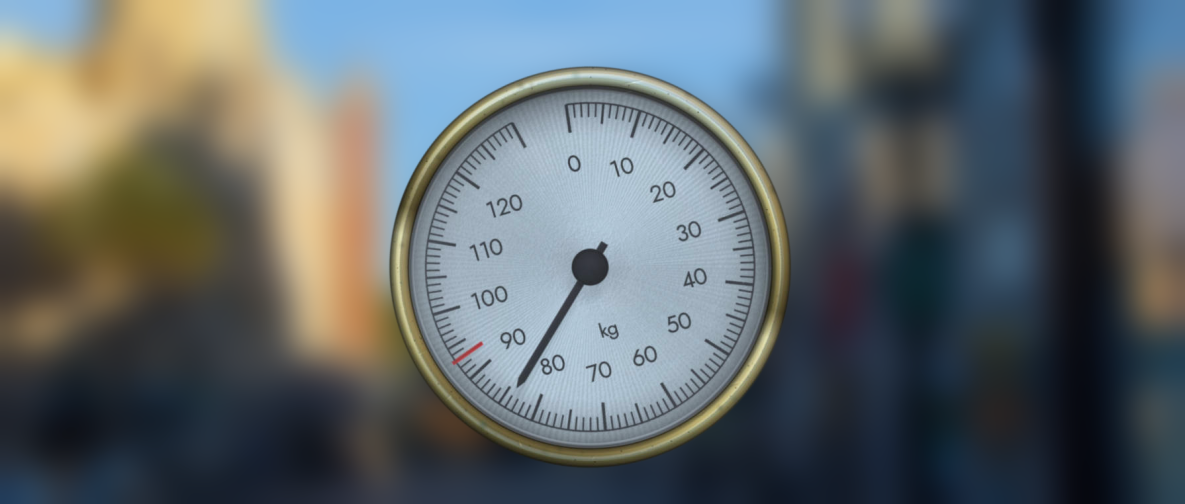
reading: 84kg
